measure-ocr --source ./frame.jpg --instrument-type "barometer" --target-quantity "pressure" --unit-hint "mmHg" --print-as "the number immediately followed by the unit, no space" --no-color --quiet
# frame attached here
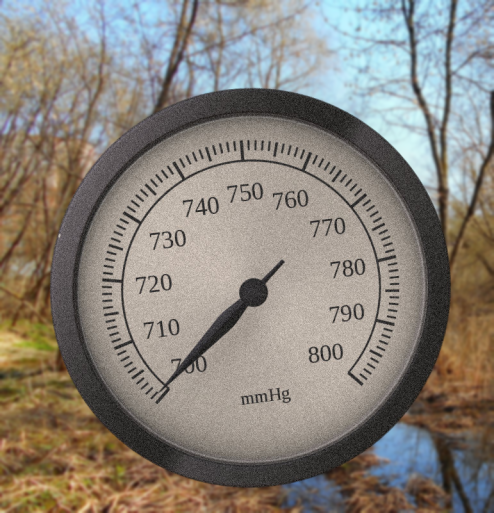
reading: 701mmHg
